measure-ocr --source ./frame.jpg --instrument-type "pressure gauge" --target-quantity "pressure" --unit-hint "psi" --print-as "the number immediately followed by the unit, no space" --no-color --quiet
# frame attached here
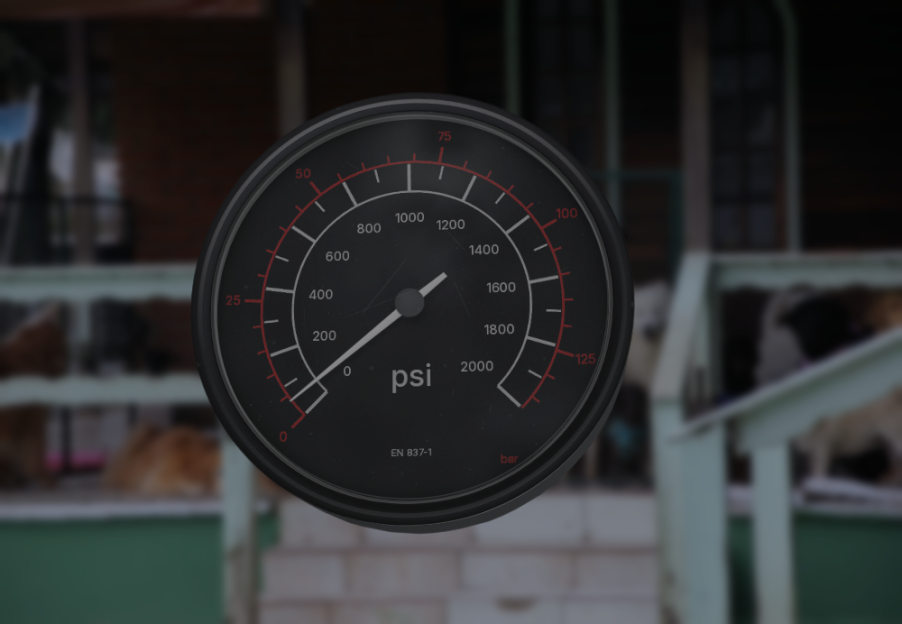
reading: 50psi
